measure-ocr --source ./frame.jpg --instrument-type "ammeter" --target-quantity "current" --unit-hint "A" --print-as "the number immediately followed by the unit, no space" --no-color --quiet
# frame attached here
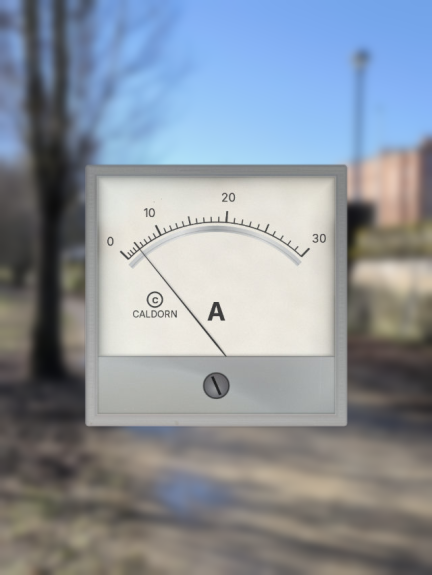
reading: 5A
